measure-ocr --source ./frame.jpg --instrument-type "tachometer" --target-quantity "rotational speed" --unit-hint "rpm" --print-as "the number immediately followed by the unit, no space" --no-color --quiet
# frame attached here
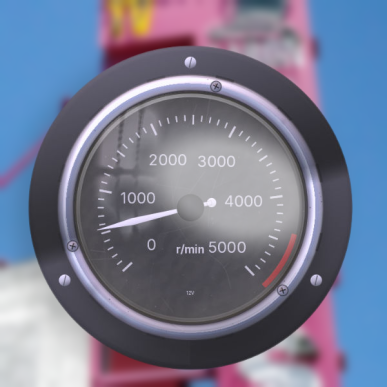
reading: 550rpm
